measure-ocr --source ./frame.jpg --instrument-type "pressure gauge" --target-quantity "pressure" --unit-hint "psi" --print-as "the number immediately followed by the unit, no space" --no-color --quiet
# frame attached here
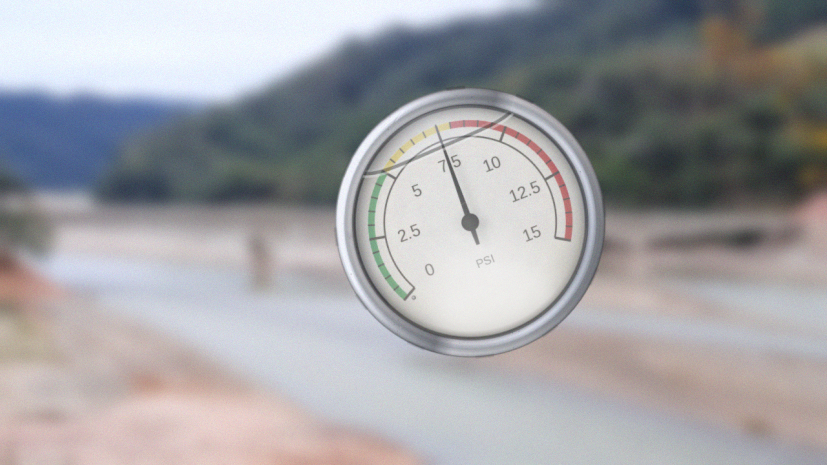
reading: 7.5psi
